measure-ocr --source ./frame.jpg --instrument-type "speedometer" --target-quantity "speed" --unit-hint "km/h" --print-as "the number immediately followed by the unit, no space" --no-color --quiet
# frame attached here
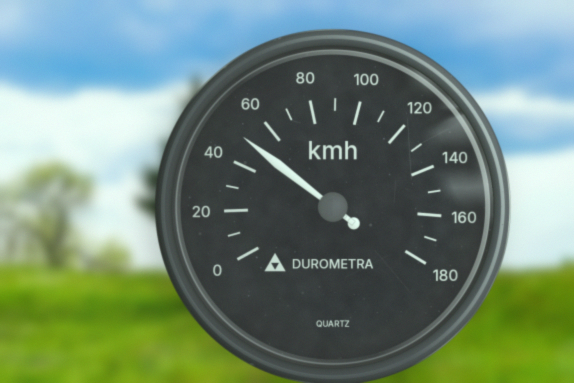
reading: 50km/h
